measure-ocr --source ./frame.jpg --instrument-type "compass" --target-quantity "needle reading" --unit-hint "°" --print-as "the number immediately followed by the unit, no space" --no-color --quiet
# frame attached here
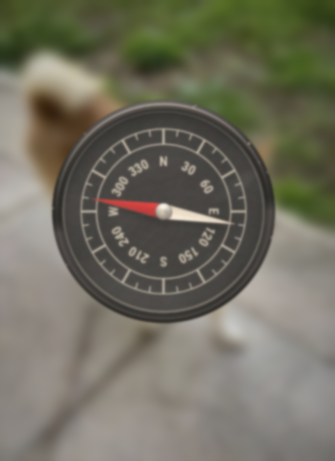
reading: 280°
